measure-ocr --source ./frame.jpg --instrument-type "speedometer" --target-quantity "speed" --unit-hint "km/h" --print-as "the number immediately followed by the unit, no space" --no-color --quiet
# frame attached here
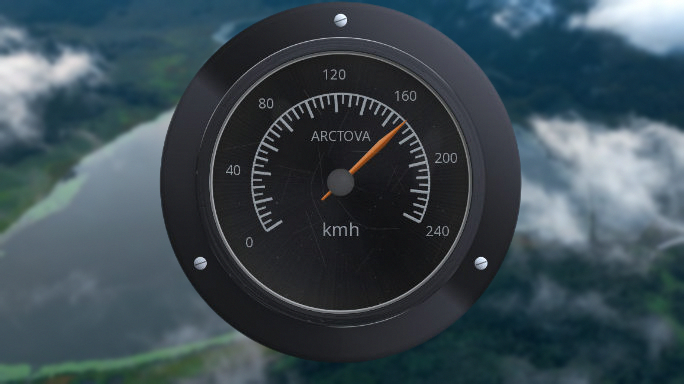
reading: 170km/h
